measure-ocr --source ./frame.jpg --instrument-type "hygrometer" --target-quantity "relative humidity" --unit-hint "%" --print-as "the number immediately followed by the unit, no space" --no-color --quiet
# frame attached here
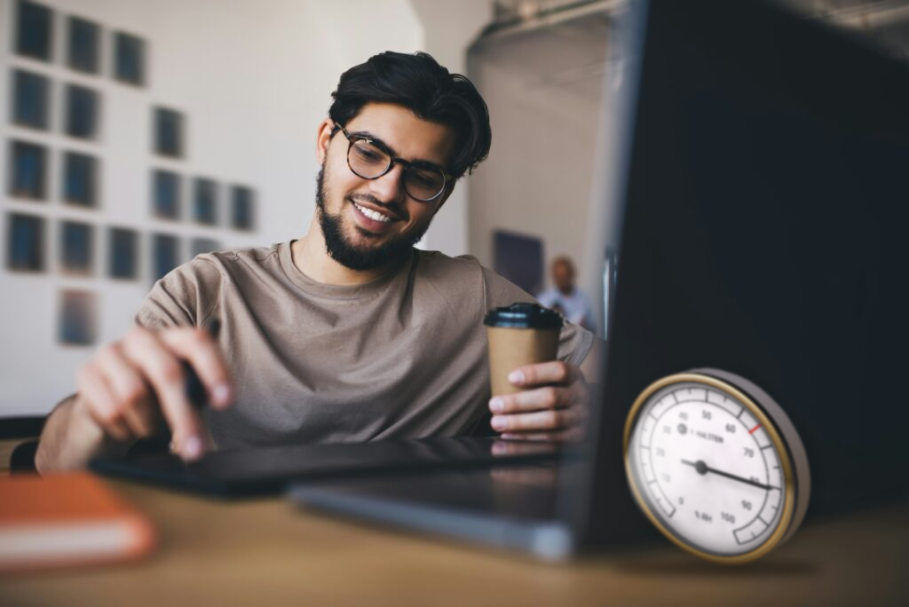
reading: 80%
